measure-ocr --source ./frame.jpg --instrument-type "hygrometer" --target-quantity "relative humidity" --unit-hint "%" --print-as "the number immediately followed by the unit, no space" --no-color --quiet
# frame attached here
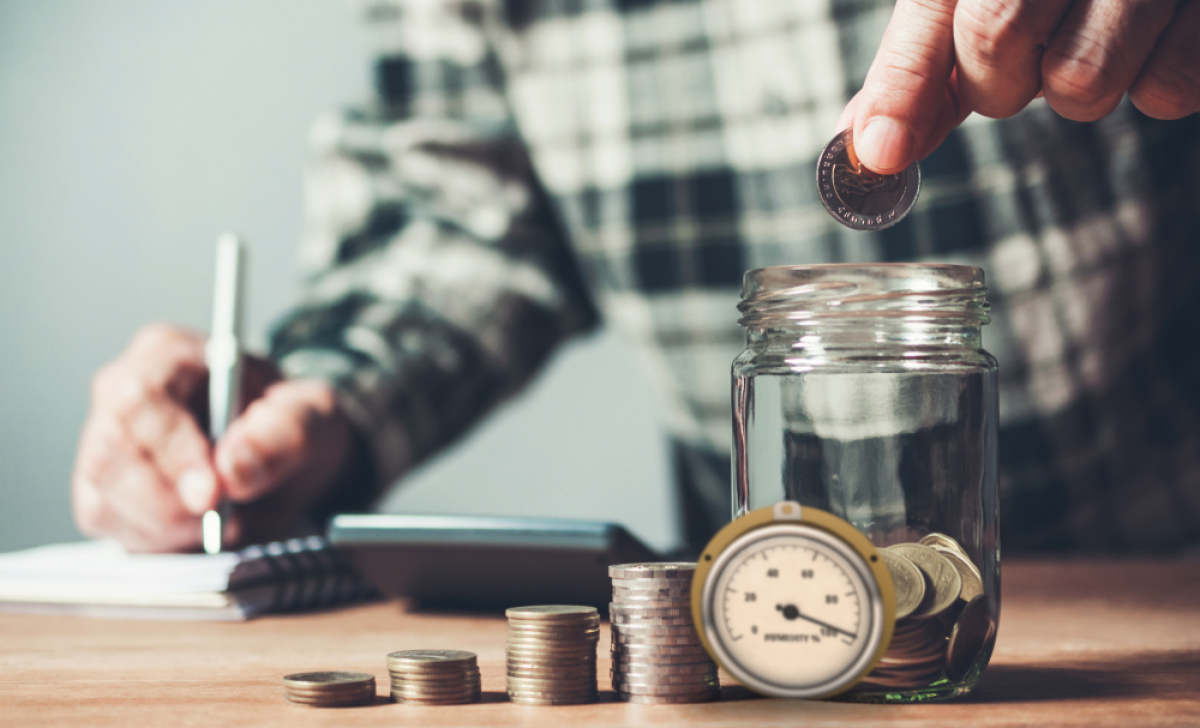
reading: 96%
